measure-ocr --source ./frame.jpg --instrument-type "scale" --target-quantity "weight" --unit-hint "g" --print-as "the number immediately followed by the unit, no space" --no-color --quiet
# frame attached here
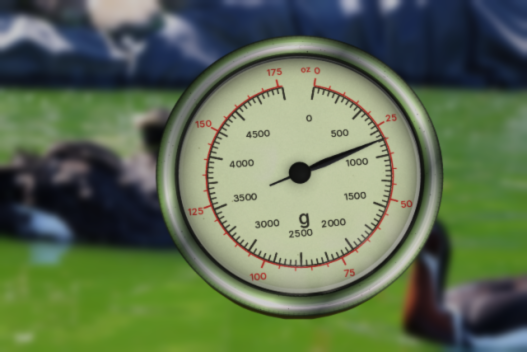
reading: 850g
